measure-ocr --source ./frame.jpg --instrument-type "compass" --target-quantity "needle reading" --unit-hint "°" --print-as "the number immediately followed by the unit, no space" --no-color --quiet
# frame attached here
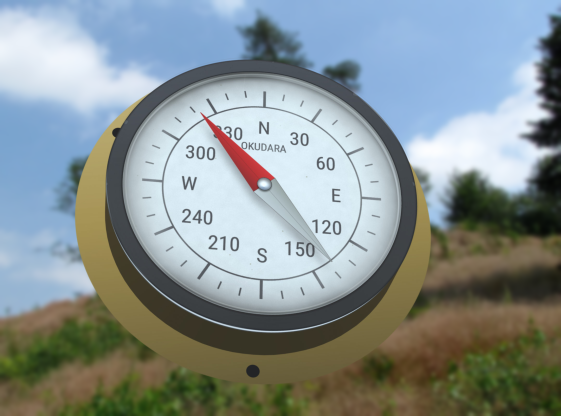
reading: 320°
